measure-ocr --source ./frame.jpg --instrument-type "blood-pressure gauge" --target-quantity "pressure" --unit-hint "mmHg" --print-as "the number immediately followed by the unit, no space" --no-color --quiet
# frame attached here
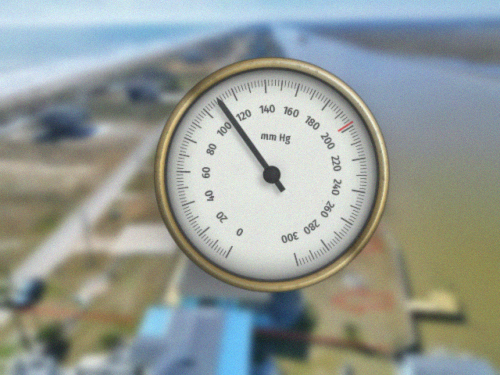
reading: 110mmHg
